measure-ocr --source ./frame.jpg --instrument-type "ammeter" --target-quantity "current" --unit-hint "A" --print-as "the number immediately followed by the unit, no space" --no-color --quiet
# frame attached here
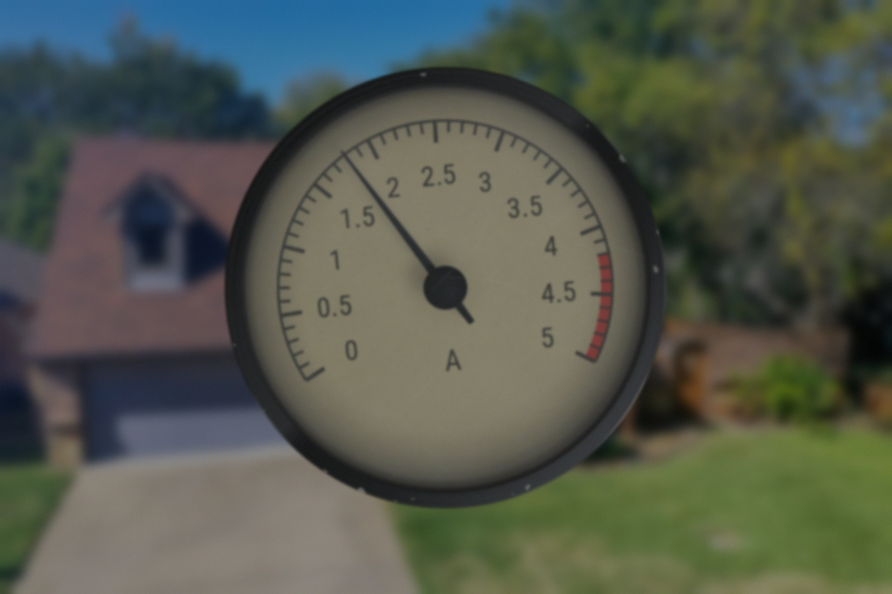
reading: 1.8A
